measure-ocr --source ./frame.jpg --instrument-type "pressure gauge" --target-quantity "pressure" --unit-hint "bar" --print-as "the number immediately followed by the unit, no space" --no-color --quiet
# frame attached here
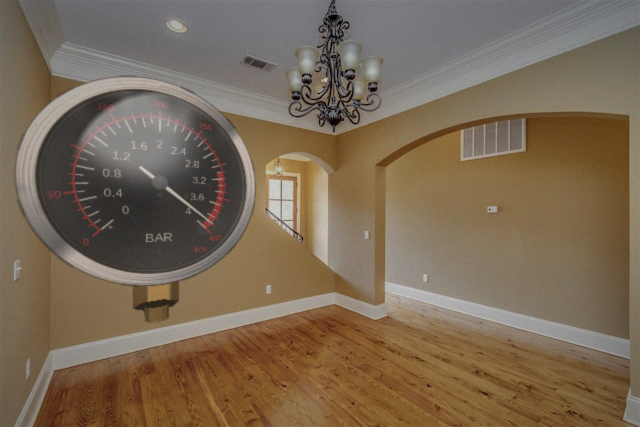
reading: 3.9bar
